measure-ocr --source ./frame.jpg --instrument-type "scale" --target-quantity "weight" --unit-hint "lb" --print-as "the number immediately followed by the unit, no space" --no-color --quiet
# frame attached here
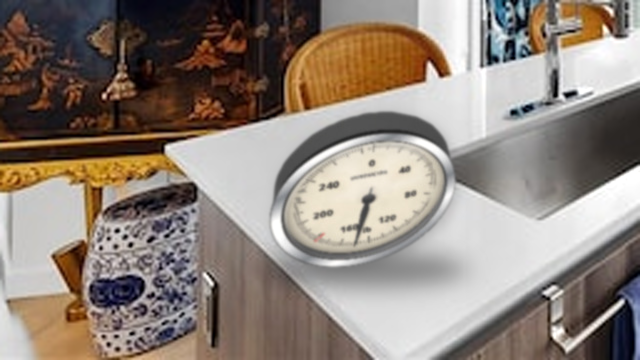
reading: 150lb
